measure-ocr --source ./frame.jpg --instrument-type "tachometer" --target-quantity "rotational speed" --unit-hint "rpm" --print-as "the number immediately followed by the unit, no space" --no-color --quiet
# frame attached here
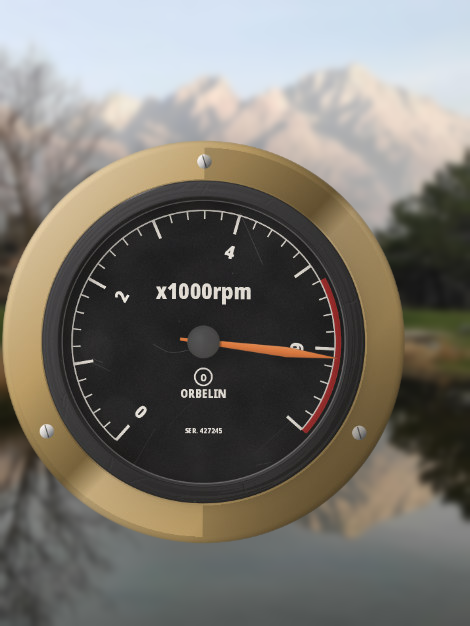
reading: 6100rpm
